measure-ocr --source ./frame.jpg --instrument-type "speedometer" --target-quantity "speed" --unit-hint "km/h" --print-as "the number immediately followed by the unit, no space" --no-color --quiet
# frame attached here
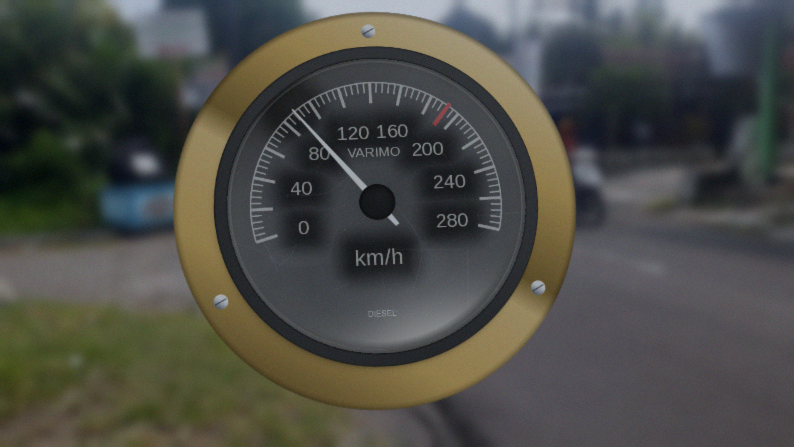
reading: 88km/h
